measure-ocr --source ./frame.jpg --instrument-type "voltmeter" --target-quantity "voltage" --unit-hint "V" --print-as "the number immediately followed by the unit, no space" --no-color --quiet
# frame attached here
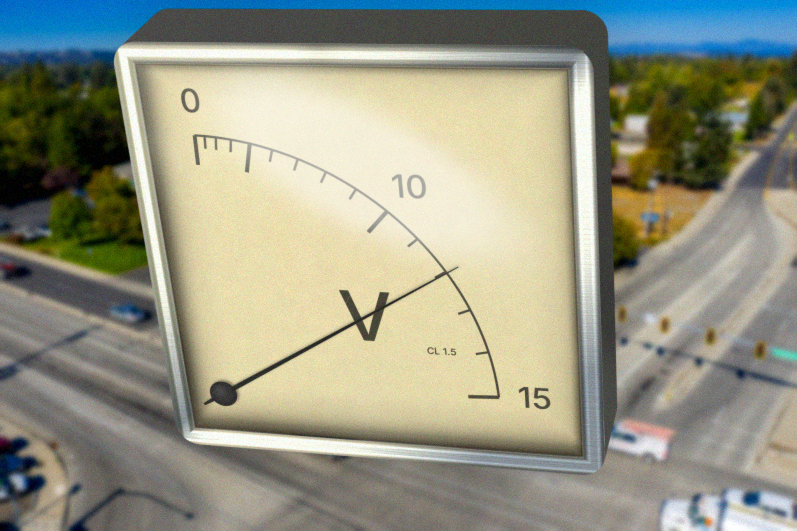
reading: 12V
